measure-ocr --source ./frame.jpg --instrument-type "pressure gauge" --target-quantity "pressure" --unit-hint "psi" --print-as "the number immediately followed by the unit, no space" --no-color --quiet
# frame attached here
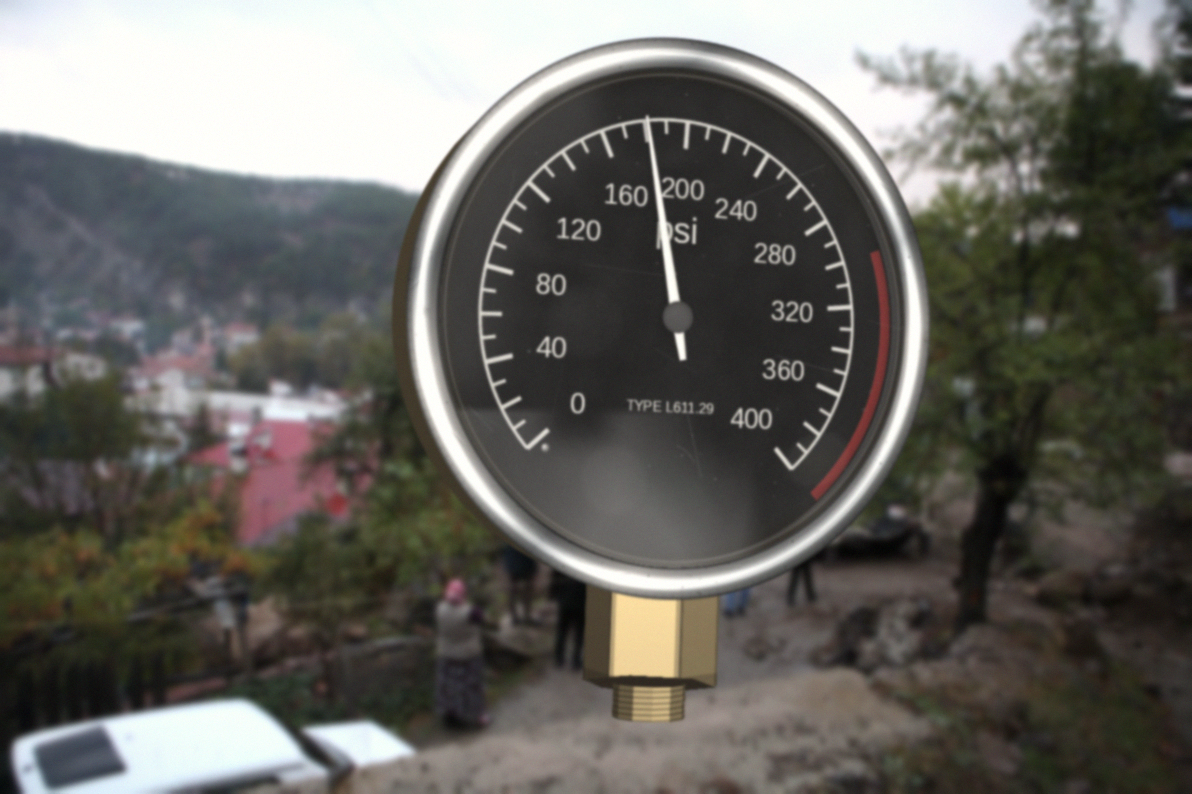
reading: 180psi
